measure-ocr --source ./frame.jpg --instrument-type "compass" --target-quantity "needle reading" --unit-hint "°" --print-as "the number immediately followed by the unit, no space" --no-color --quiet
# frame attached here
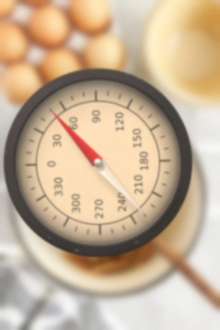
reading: 50°
